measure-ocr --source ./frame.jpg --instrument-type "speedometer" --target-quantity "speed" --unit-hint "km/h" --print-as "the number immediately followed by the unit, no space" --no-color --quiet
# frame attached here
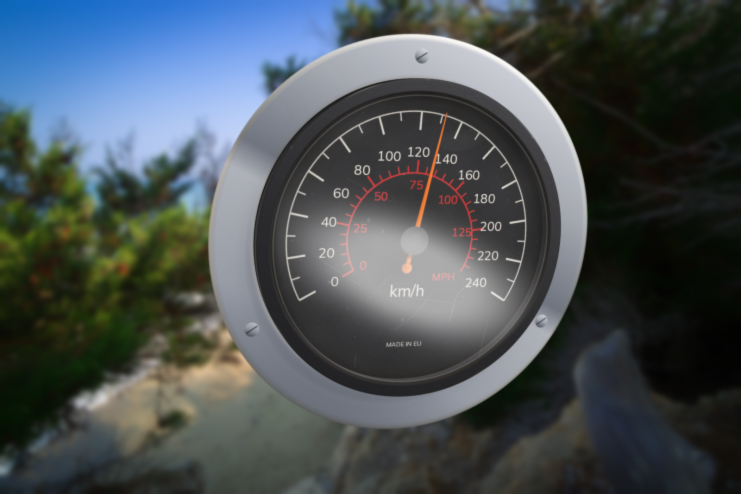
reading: 130km/h
